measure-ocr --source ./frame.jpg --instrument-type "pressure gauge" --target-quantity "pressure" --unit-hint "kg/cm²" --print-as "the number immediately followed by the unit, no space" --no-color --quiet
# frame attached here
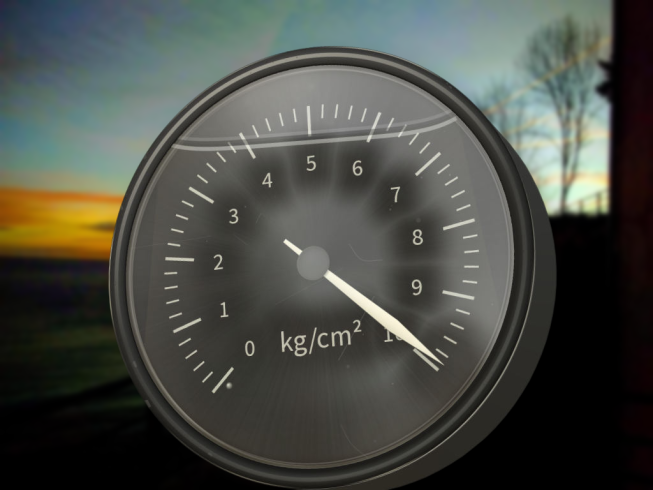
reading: 9.9kg/cm²
